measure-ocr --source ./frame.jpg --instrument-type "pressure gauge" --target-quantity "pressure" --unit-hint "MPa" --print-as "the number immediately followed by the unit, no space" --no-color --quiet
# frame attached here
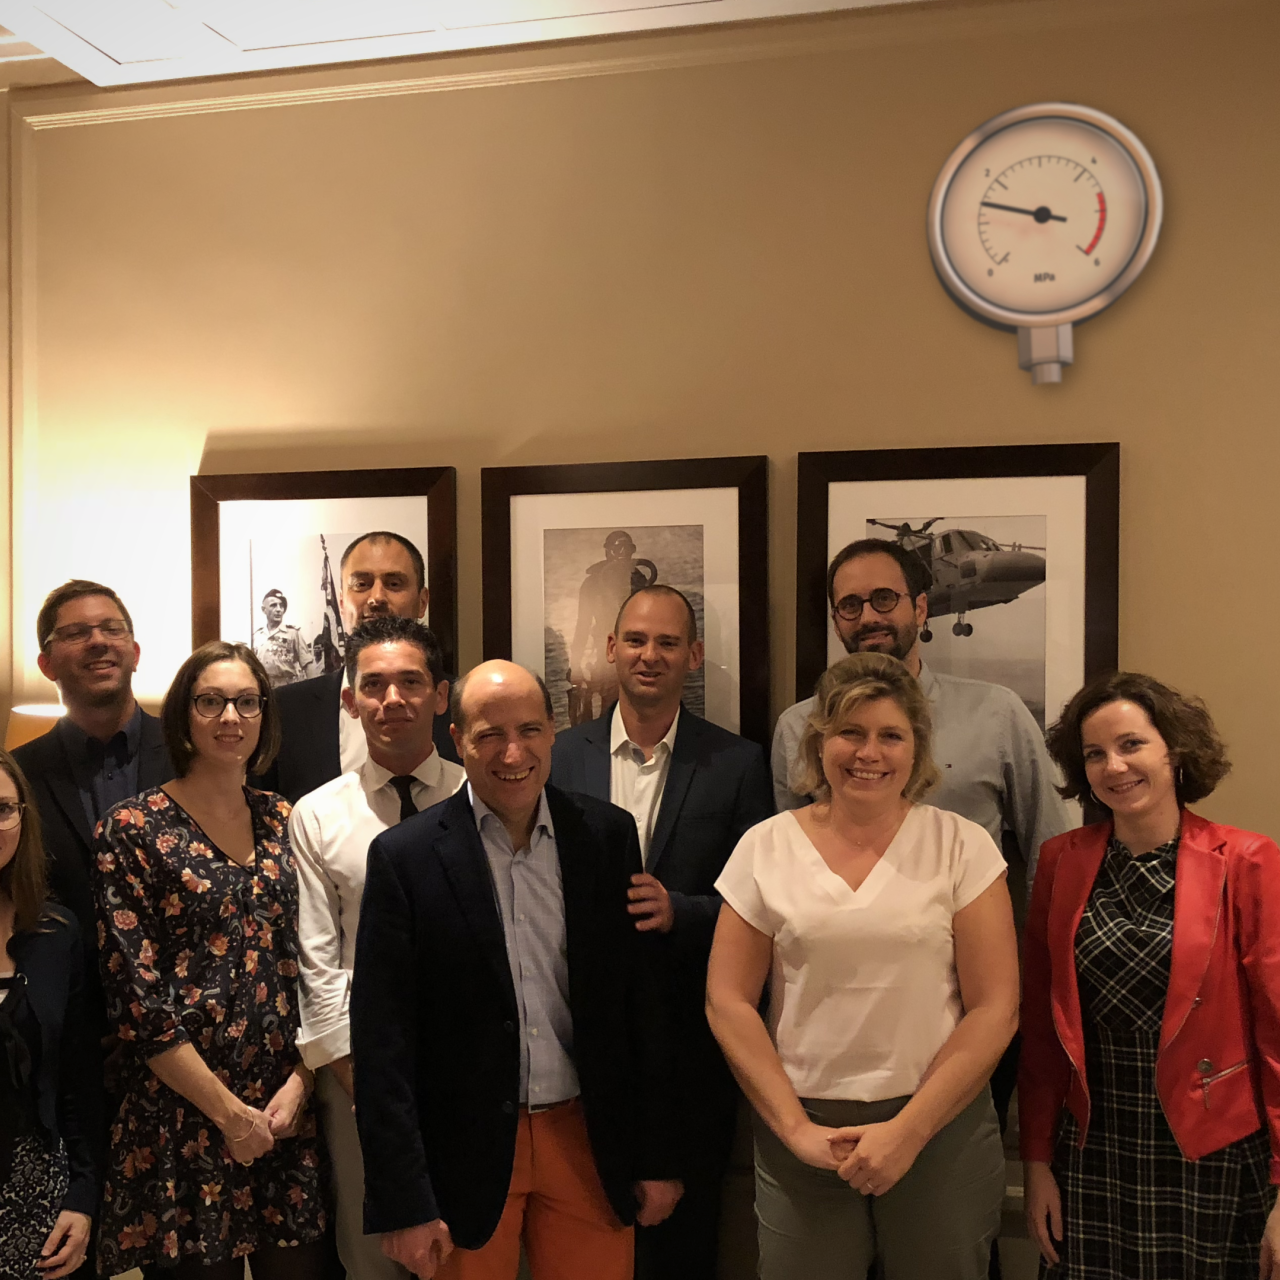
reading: 1.4MPa
